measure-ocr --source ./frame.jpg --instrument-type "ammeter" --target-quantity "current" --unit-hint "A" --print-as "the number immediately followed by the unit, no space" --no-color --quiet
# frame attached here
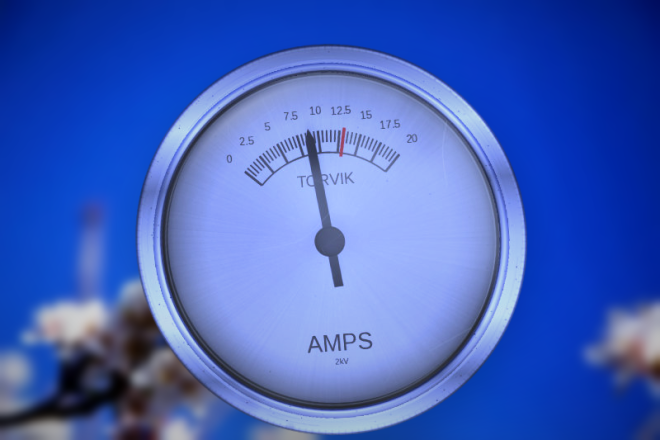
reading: 9A
